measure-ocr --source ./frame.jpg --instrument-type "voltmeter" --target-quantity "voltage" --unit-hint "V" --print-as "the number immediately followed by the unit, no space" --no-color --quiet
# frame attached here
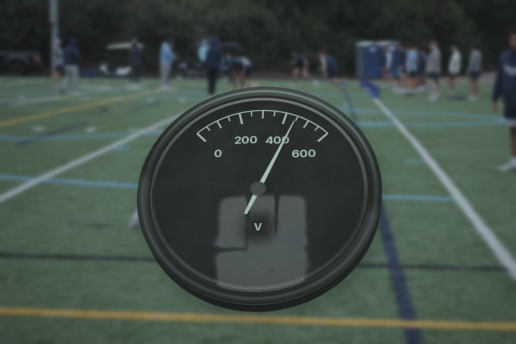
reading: 450V
